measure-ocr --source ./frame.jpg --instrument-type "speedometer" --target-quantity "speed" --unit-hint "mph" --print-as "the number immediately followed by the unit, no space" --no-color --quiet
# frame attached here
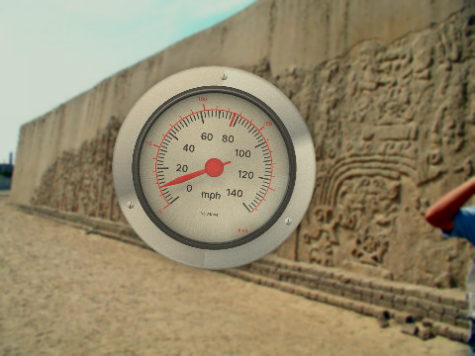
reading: 10mph
